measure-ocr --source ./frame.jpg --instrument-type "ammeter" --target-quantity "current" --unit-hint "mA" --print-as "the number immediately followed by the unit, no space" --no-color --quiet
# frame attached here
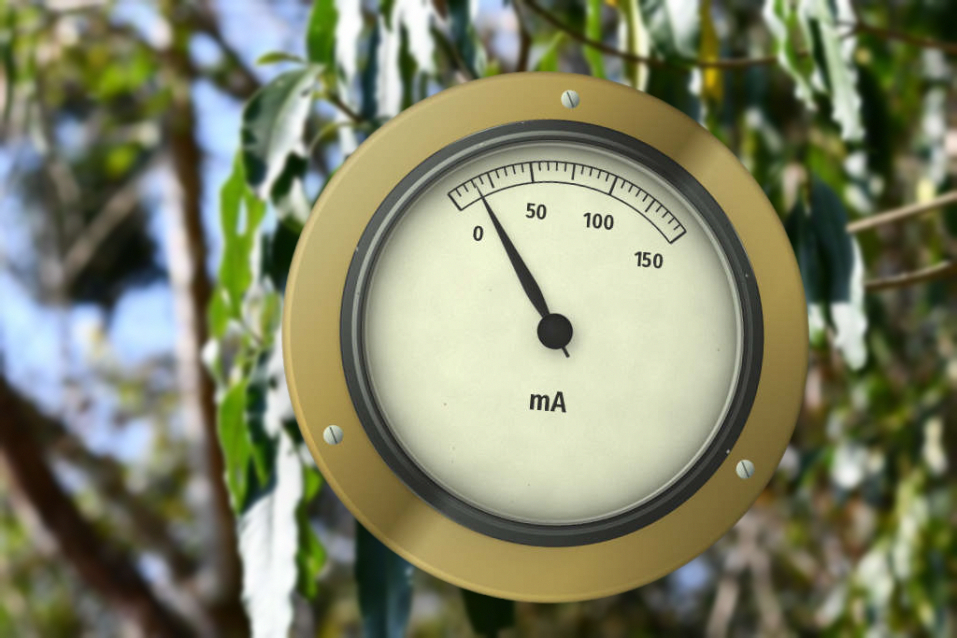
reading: 15mA
